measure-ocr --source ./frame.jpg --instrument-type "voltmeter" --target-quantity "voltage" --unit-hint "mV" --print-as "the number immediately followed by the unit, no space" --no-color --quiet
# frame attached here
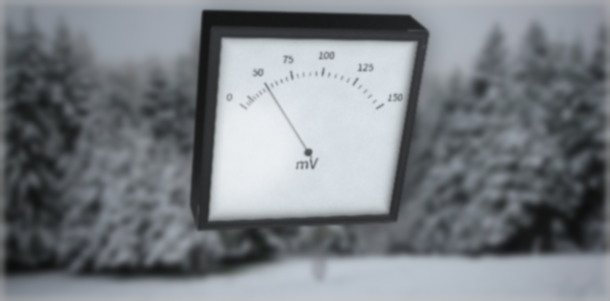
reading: 50mV
